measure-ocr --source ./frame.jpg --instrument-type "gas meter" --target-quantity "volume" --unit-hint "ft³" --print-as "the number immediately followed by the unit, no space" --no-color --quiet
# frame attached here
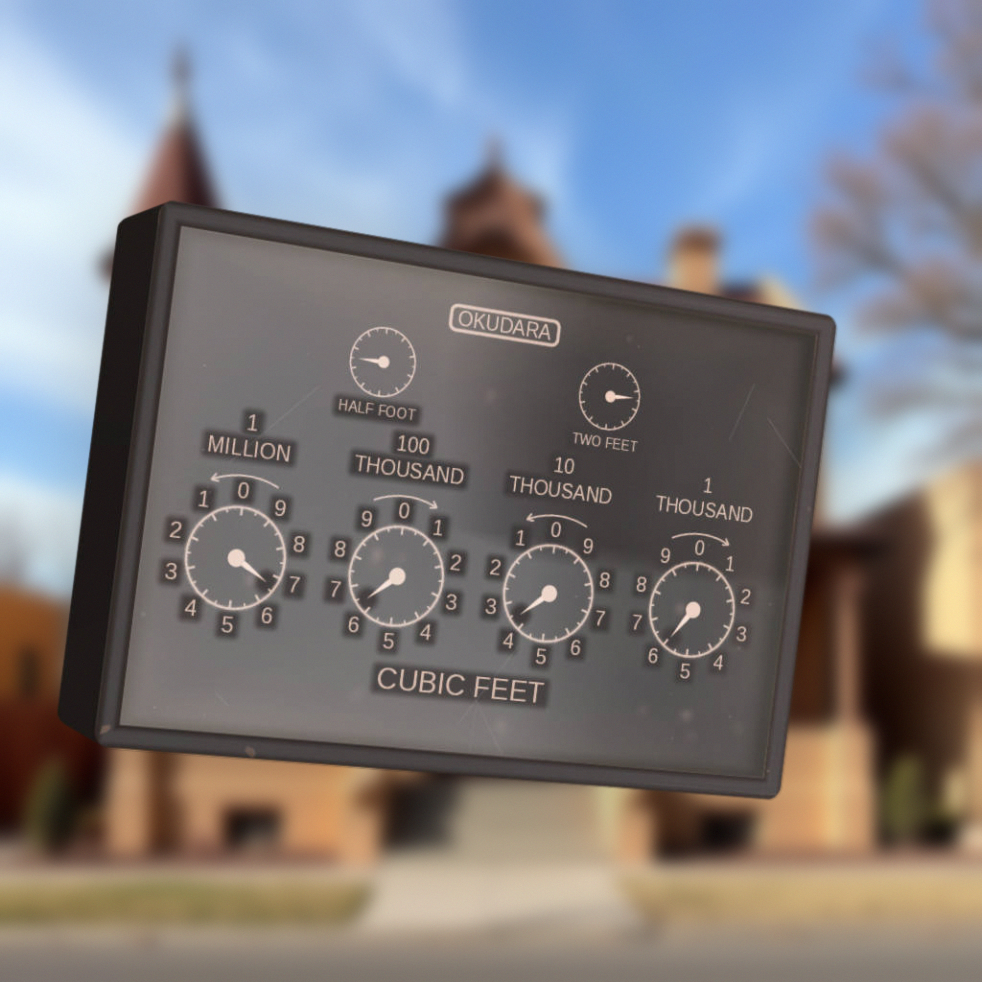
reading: 663600ft³
